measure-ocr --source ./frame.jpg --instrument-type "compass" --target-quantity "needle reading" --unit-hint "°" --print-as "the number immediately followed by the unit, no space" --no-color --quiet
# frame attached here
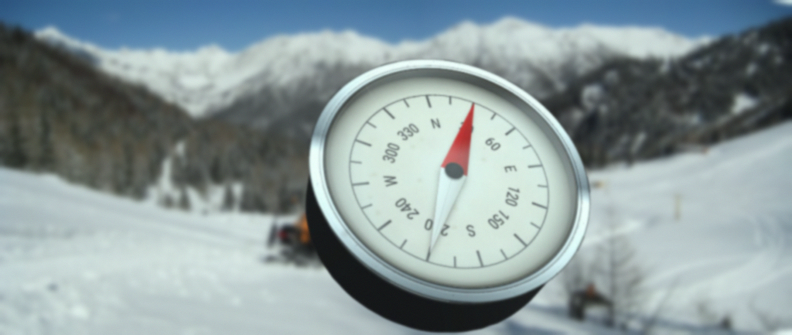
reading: 30°
